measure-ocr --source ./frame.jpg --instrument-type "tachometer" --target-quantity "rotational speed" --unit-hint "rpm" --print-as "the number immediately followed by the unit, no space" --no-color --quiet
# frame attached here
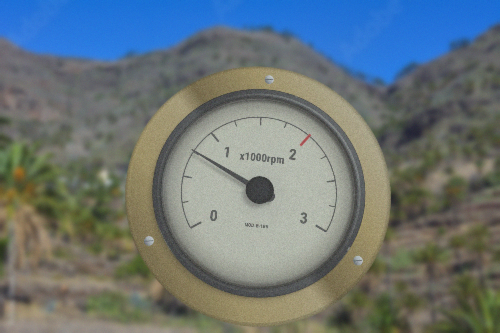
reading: 750rpm
